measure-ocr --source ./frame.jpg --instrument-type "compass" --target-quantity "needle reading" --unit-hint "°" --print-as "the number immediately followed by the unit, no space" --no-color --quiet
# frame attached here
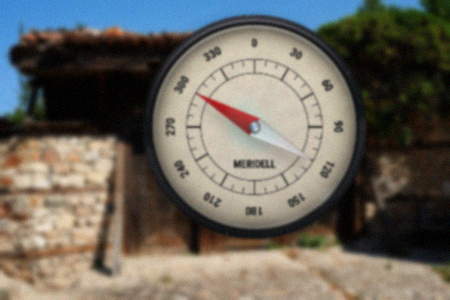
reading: 300°
